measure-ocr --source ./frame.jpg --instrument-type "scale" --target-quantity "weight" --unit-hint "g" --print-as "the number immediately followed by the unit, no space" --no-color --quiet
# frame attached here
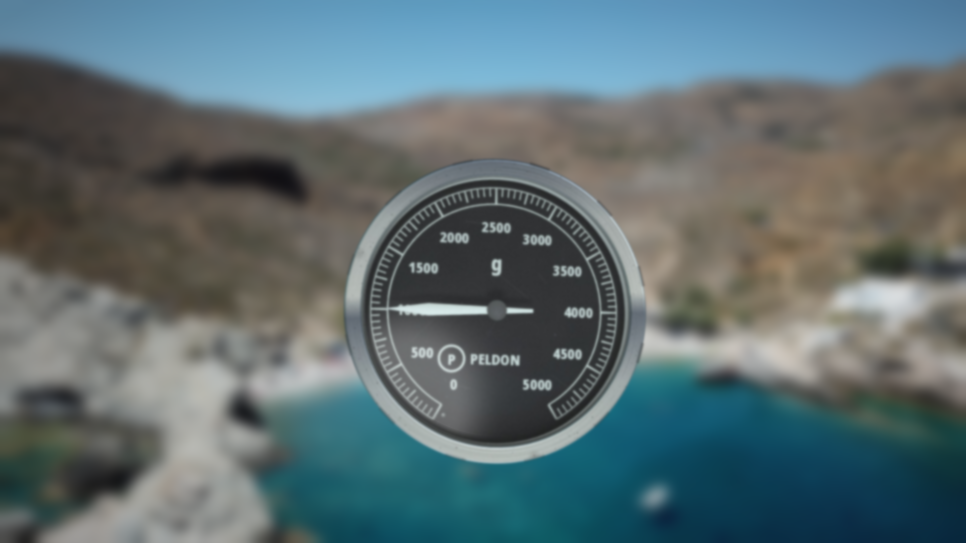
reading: 1000g
